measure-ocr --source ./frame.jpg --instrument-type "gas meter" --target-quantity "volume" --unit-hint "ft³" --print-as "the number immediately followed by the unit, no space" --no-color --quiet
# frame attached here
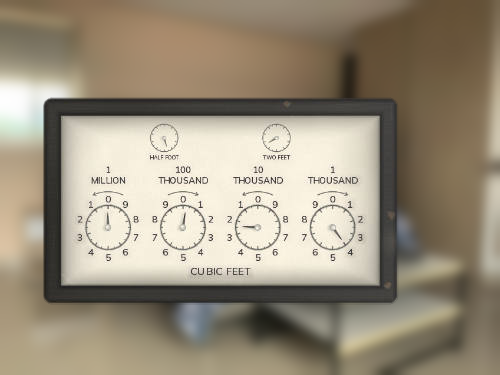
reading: 2400ft³
